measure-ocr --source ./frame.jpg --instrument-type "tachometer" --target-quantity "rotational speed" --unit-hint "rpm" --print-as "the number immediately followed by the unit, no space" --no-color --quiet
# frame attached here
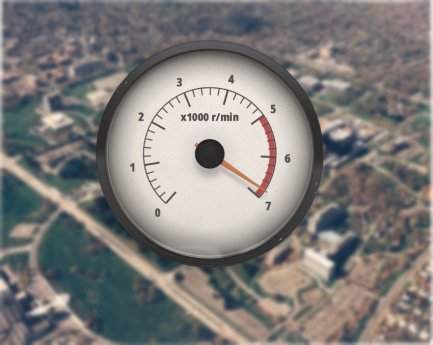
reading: 6800rpm
